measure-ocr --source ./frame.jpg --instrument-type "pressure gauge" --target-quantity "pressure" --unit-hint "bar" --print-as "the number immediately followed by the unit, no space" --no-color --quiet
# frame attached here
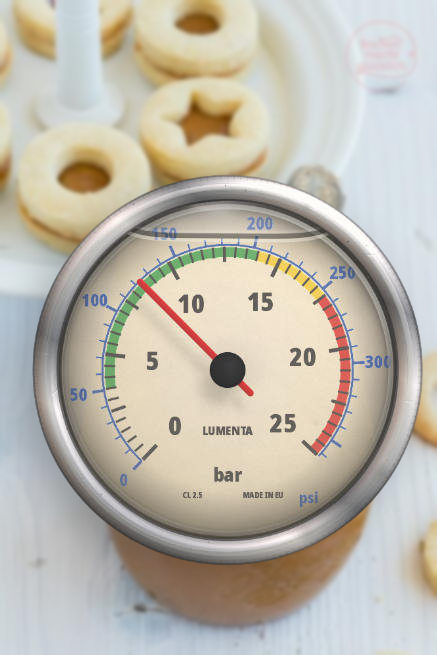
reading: 8.5bar
